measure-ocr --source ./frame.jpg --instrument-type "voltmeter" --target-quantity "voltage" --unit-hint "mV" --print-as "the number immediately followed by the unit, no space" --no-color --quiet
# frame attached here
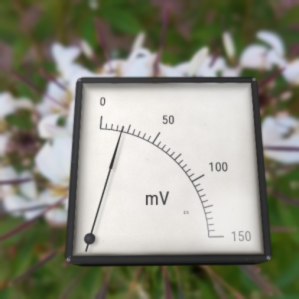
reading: 20mV
